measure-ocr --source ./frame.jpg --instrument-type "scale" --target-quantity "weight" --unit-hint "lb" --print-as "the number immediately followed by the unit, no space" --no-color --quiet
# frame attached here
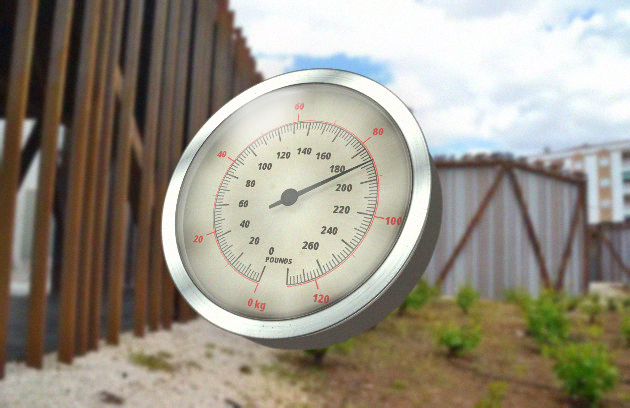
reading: 190lb
